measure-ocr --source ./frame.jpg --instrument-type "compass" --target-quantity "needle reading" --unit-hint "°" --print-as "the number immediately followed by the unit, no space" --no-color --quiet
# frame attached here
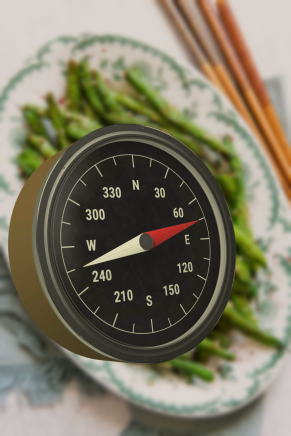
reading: 75°
